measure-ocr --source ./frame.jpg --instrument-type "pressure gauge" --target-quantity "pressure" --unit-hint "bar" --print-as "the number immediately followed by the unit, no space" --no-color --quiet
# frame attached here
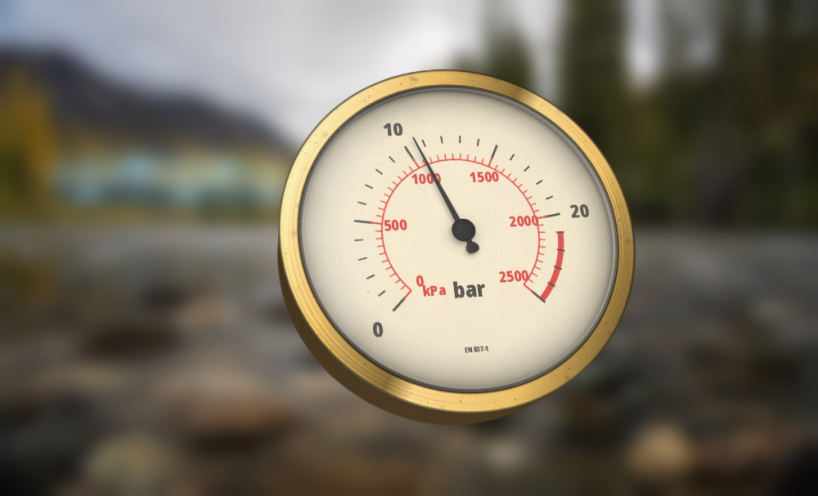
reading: 10.5bar
